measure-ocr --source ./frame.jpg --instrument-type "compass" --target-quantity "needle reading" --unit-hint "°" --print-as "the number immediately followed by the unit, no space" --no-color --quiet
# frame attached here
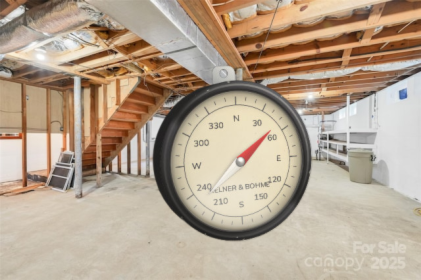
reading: 50°
